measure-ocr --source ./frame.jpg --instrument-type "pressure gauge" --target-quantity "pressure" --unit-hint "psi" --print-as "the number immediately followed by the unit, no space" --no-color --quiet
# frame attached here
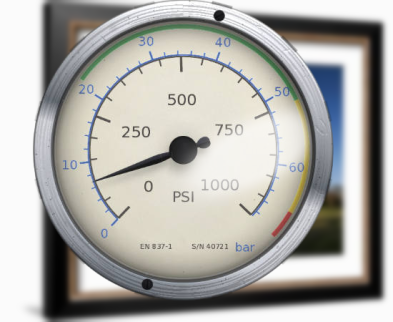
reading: 100psi
